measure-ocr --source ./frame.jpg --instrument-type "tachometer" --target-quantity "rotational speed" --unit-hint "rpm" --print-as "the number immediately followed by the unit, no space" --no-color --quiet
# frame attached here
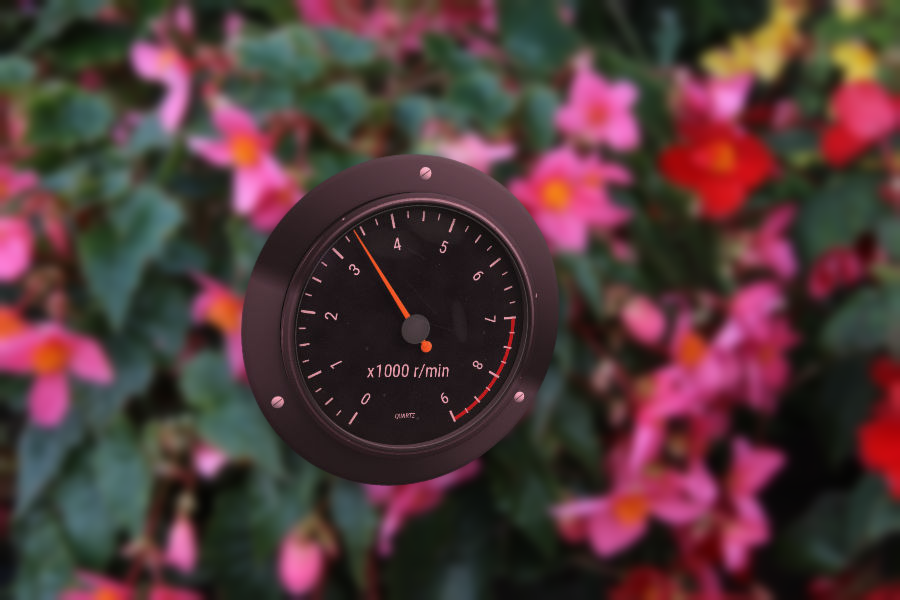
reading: 3375rpm
